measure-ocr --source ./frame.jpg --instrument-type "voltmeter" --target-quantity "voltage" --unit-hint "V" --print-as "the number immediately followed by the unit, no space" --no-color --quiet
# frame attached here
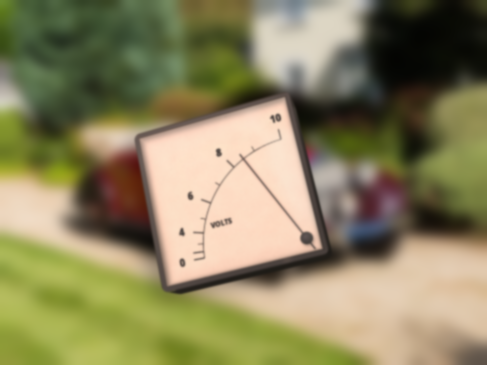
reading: 8.5V
